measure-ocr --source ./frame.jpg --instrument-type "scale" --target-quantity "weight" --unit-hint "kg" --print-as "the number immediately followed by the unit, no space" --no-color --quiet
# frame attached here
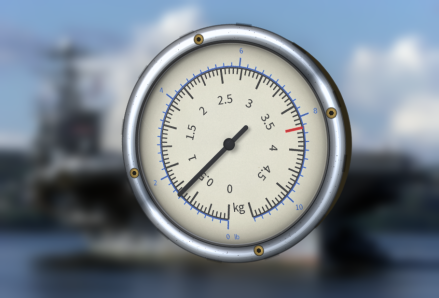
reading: 0.65kg
